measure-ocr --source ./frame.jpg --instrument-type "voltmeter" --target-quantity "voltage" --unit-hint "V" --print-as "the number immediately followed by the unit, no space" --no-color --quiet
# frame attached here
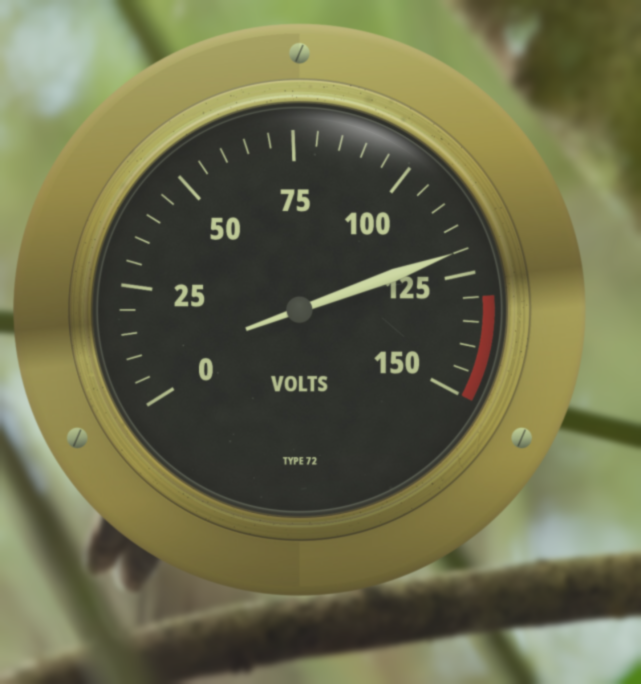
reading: 120V
